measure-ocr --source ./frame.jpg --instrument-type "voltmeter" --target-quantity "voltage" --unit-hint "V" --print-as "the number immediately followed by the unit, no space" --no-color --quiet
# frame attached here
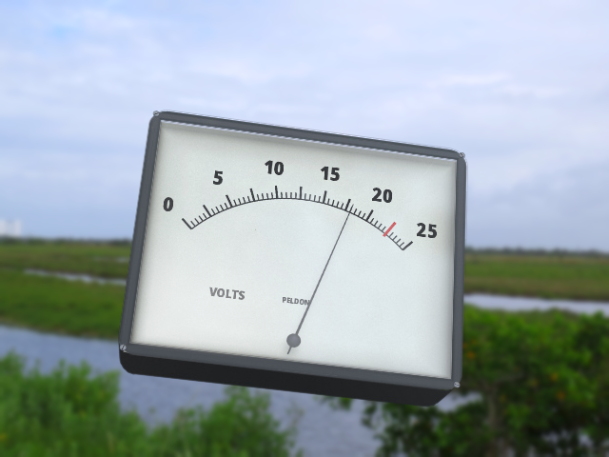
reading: 18V
